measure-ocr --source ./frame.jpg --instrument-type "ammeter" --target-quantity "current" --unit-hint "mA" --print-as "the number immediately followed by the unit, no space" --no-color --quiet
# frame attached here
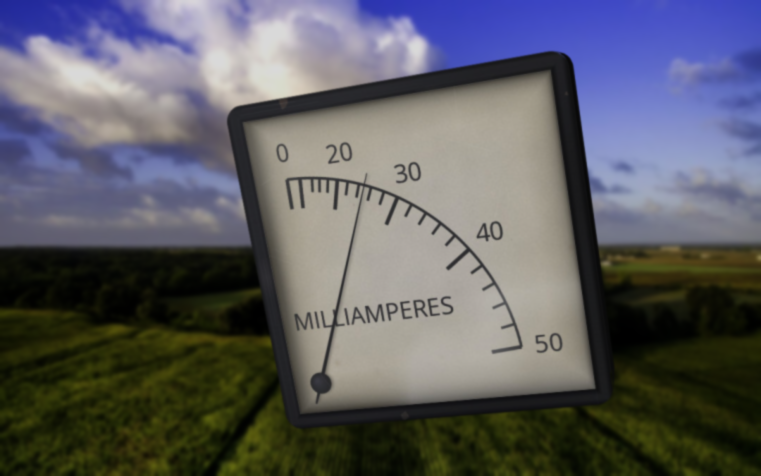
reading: 25mA
